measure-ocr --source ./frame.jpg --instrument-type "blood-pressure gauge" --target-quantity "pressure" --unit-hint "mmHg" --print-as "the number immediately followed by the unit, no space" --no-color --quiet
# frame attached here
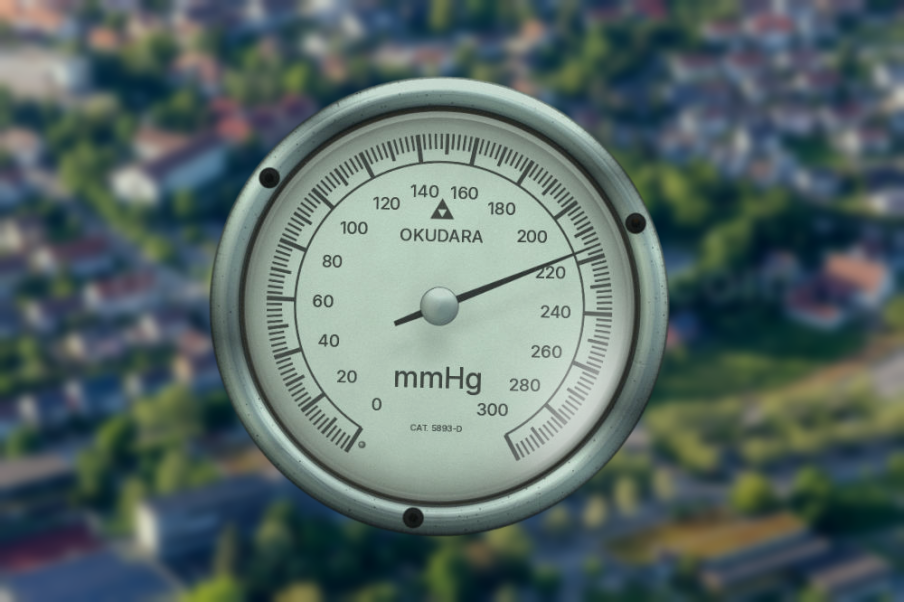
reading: 216mmHg
